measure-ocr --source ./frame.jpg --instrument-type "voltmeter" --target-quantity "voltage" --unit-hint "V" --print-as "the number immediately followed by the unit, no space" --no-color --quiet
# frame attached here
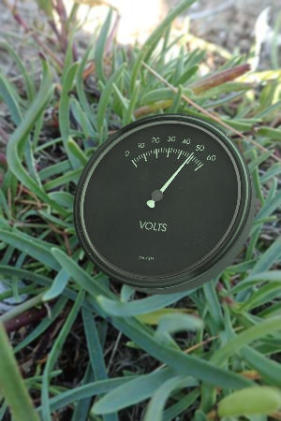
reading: 50V
